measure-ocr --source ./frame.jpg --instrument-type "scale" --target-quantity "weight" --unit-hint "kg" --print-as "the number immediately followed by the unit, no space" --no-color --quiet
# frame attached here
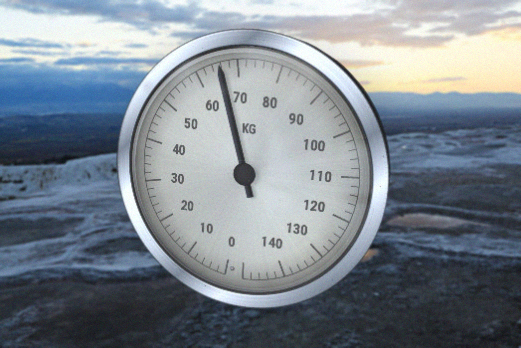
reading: 66kg
